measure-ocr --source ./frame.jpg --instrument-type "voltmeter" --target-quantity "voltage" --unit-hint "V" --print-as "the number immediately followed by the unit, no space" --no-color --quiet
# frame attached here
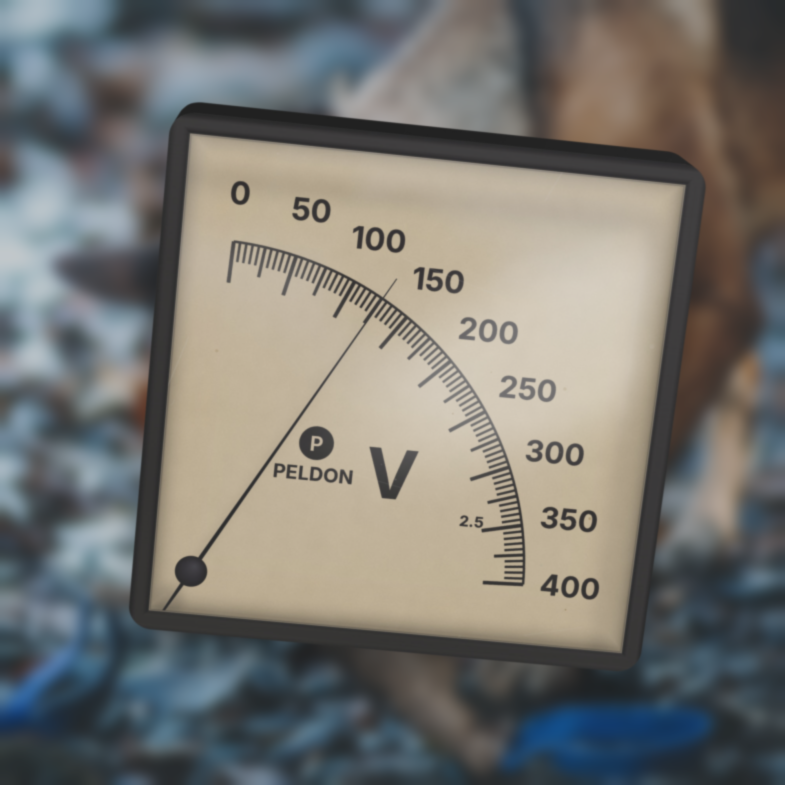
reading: 125V
